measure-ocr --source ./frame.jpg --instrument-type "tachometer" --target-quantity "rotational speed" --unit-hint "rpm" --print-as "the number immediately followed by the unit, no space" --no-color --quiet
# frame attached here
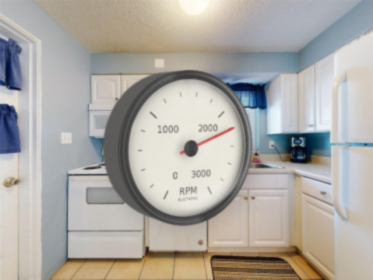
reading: 2200rpm
